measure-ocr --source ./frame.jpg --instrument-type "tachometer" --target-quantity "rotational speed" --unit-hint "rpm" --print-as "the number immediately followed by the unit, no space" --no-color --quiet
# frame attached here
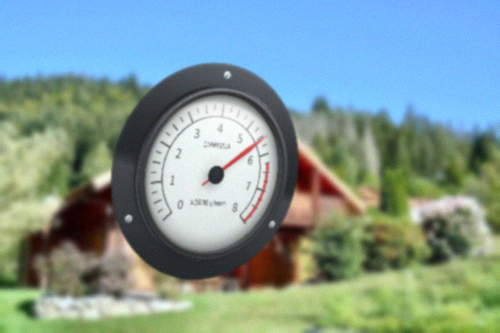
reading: 5500rpm
